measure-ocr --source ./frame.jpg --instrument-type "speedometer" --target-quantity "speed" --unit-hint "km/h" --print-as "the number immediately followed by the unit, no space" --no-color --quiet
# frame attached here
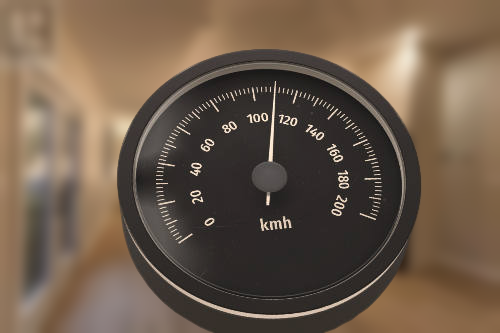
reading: 110km/h
